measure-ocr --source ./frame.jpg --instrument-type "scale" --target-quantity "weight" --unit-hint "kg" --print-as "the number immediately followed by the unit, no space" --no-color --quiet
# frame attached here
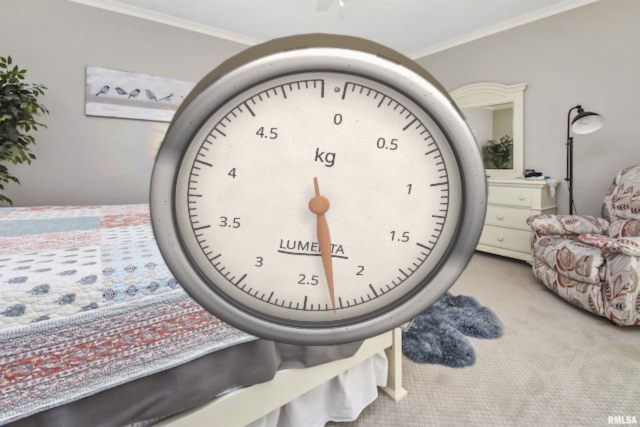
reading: 2.3kg
